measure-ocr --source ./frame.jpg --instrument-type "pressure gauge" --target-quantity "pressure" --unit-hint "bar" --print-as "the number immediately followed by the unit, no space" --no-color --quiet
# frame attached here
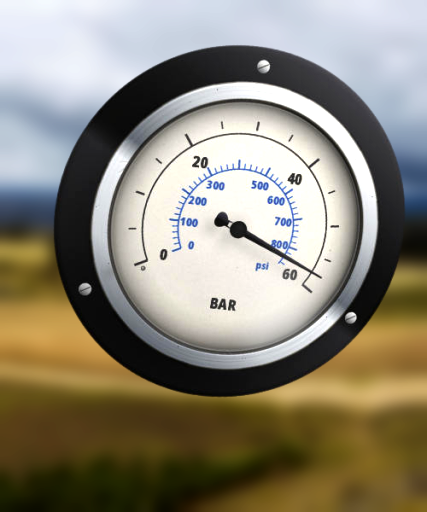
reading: 57.5bar
